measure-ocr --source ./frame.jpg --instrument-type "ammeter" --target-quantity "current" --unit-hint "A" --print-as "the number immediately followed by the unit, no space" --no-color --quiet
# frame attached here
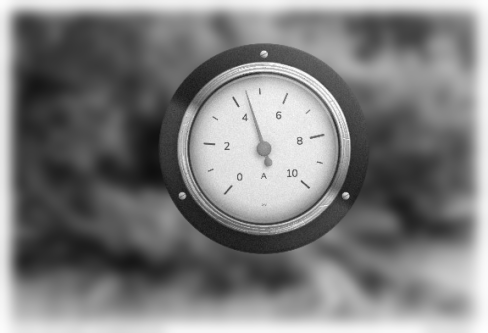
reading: 4.5A
